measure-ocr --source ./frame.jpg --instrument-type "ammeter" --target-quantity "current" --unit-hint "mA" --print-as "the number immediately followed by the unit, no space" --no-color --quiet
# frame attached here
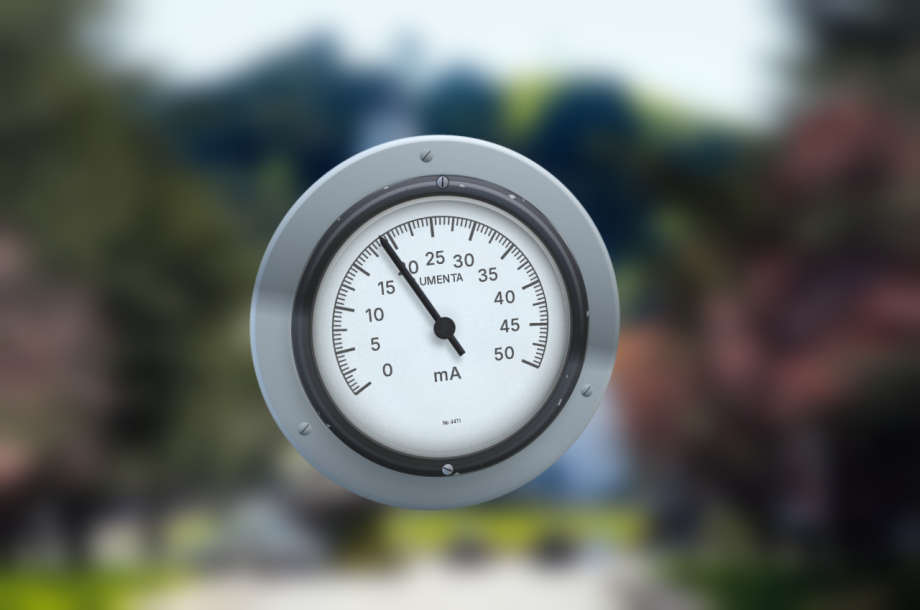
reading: 19mA
